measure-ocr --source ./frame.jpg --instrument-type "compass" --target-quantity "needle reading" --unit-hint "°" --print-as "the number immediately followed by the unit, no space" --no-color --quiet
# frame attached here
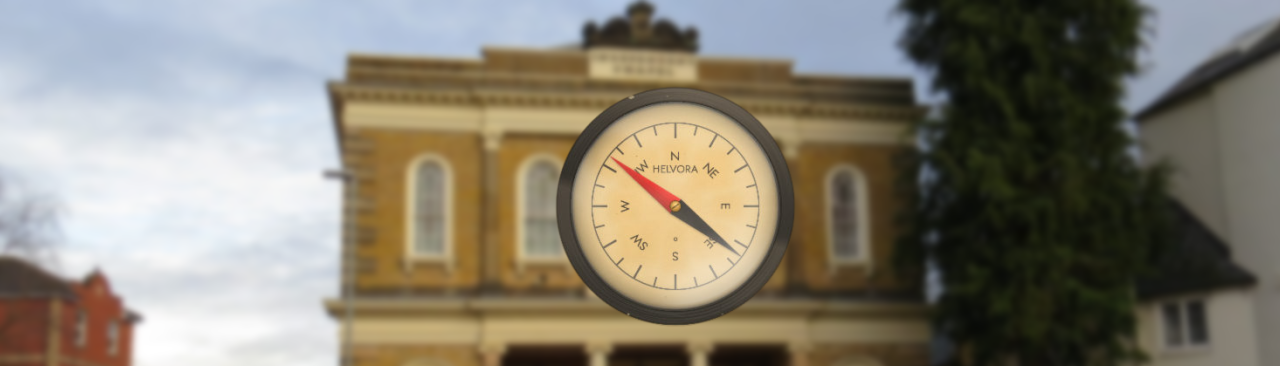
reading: 307.5°
